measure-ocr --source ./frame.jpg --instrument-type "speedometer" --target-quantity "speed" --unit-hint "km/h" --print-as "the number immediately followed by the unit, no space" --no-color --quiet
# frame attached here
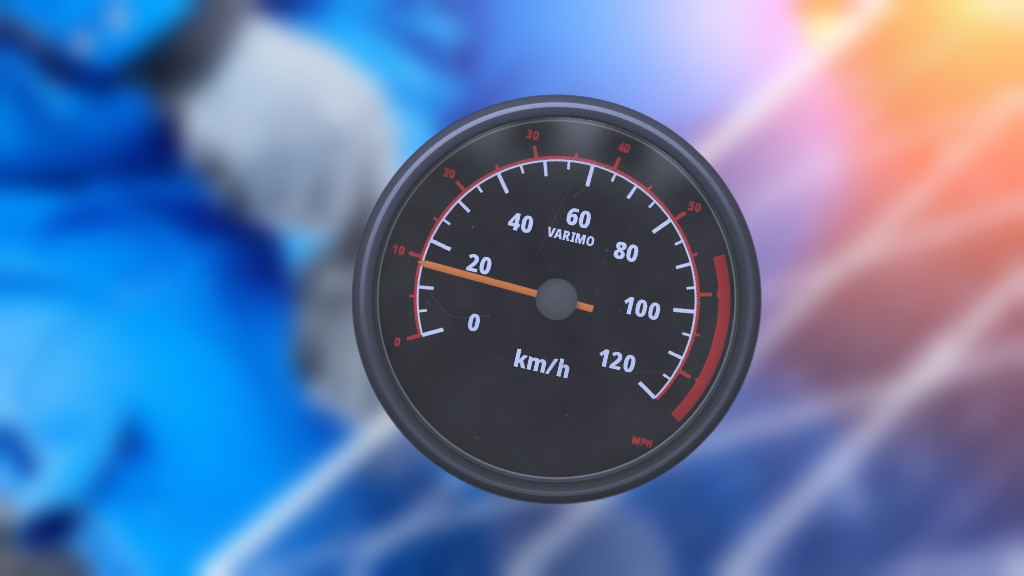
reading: 15km/h
